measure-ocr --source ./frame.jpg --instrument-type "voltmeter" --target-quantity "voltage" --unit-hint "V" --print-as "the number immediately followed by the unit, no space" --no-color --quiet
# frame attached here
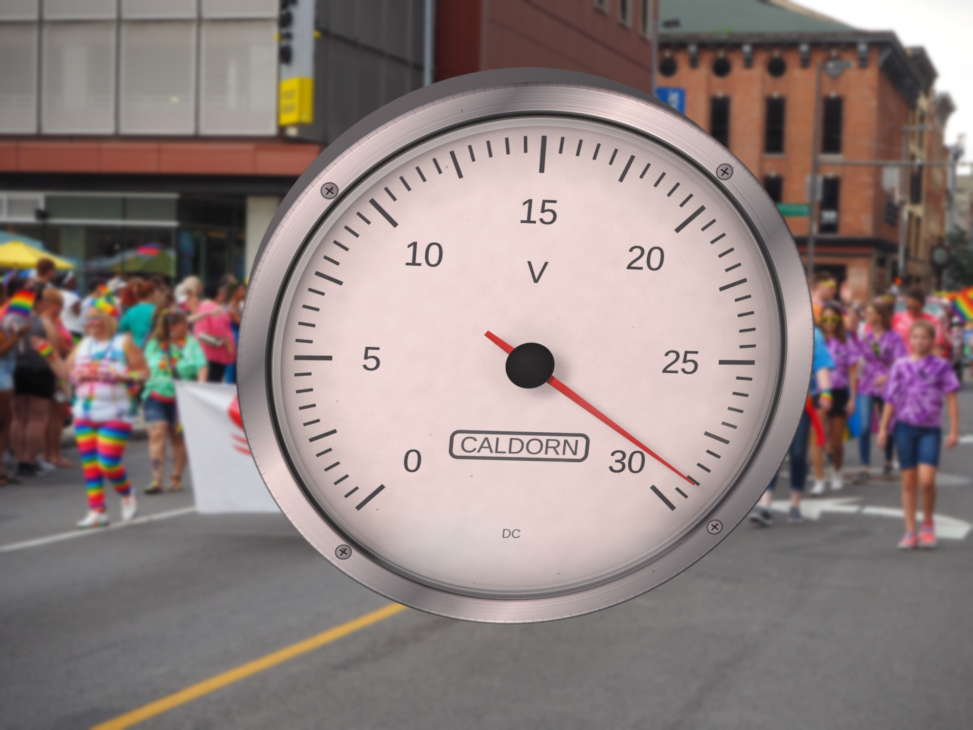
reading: 29V
